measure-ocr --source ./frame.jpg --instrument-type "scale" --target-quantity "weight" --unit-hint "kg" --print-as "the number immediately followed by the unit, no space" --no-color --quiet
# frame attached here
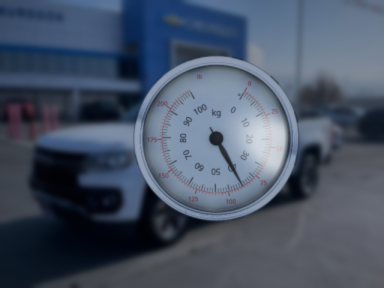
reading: 40kg
